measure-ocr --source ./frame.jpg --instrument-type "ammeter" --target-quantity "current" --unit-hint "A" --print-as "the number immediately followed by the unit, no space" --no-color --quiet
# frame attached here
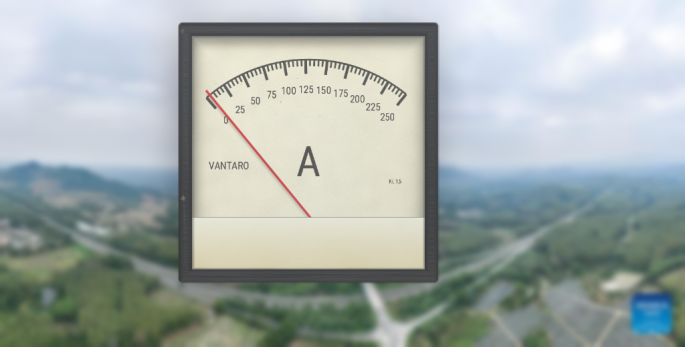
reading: 5A
